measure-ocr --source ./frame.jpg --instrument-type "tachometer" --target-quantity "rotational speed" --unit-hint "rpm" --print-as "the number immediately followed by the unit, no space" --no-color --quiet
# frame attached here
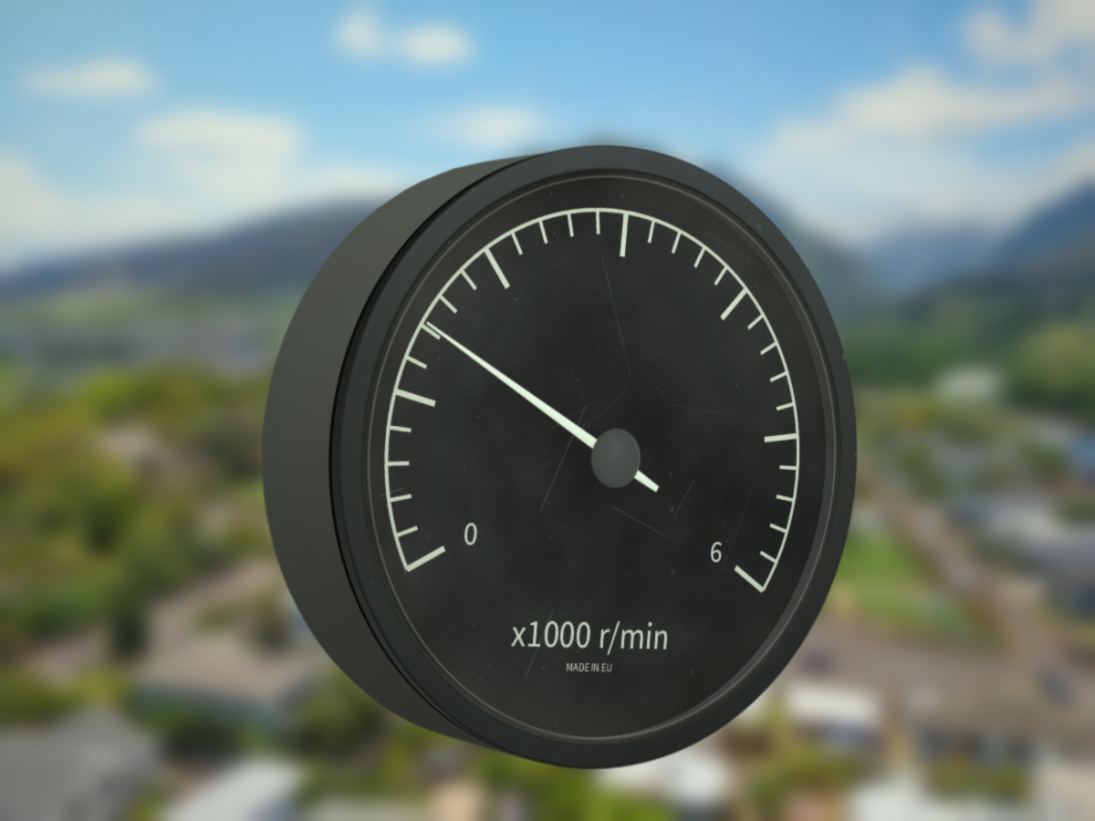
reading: 1400rpm
